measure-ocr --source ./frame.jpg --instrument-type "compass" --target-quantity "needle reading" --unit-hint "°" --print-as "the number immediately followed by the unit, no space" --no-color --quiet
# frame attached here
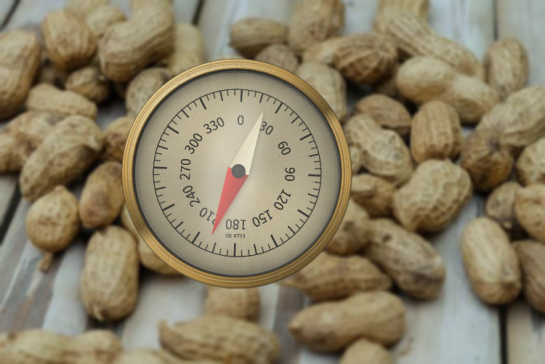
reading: 200°
